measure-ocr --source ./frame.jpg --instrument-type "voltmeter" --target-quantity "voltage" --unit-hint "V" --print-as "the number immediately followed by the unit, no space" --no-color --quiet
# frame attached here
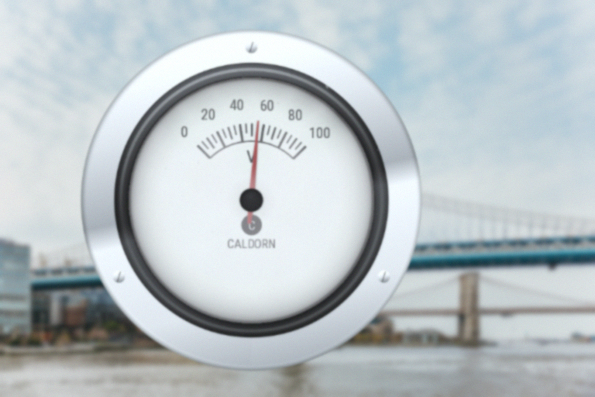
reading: 55V
